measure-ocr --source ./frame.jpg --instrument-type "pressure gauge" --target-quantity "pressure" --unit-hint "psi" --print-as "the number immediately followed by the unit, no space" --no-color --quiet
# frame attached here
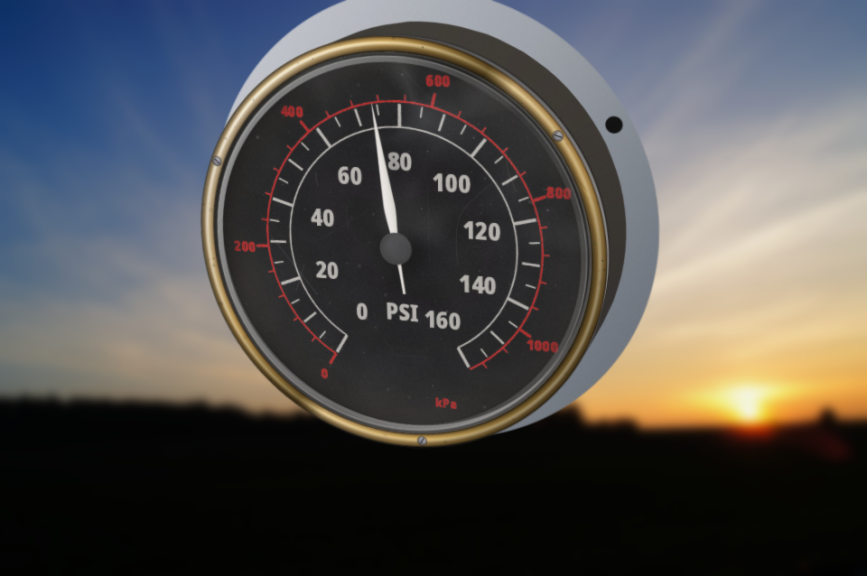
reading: 75psi
